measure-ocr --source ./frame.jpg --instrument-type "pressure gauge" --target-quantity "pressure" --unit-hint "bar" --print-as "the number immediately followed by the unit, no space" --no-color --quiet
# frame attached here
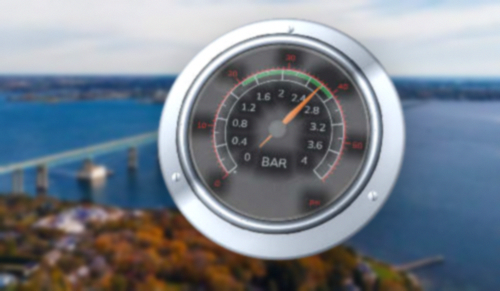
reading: 2.6bar
